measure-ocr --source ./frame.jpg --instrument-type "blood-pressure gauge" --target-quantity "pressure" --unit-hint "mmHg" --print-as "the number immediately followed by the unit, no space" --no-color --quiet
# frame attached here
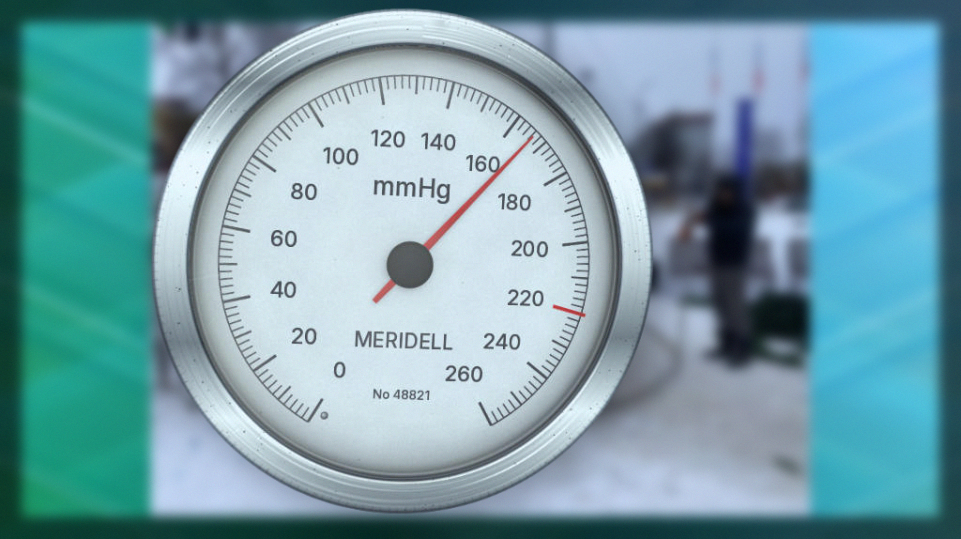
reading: 166mmHg
